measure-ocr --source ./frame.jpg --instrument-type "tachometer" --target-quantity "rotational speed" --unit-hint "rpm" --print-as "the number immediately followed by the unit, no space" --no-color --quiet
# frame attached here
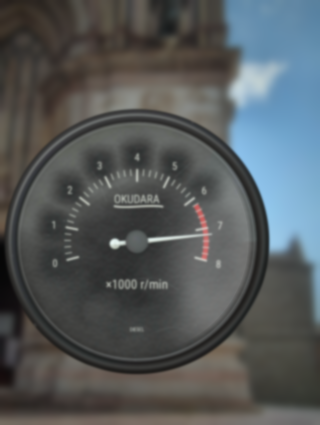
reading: 7200rpm
